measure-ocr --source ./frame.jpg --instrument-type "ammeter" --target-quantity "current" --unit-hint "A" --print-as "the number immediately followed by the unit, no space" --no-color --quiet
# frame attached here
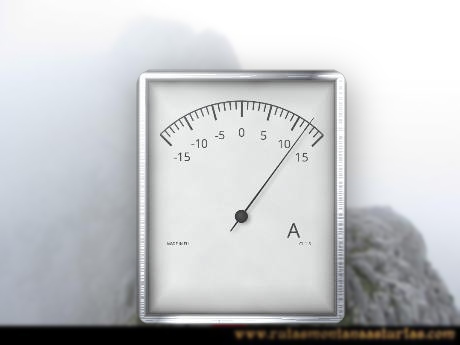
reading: 12A
